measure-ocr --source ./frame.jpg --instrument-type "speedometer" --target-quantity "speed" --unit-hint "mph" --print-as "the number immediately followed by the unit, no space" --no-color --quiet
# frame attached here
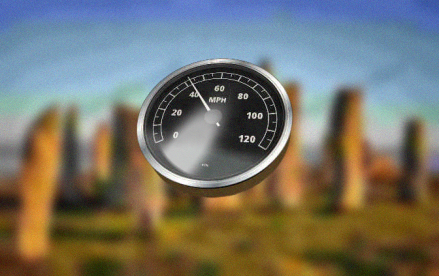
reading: 42.5mph
